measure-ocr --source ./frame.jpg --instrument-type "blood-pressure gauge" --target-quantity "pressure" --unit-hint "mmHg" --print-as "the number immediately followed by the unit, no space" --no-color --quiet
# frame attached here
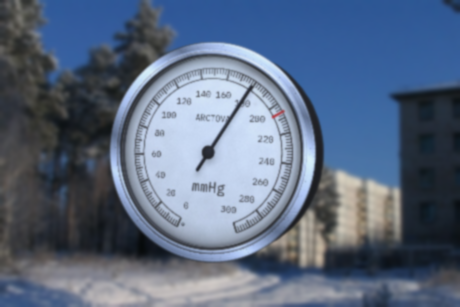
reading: 180mmHg
